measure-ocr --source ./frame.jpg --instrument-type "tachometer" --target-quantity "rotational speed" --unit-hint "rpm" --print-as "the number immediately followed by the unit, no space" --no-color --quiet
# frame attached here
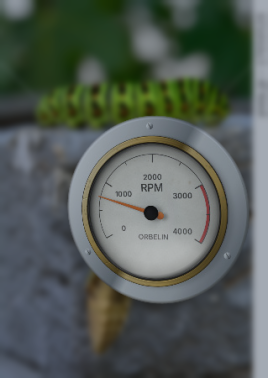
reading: 750rpm
